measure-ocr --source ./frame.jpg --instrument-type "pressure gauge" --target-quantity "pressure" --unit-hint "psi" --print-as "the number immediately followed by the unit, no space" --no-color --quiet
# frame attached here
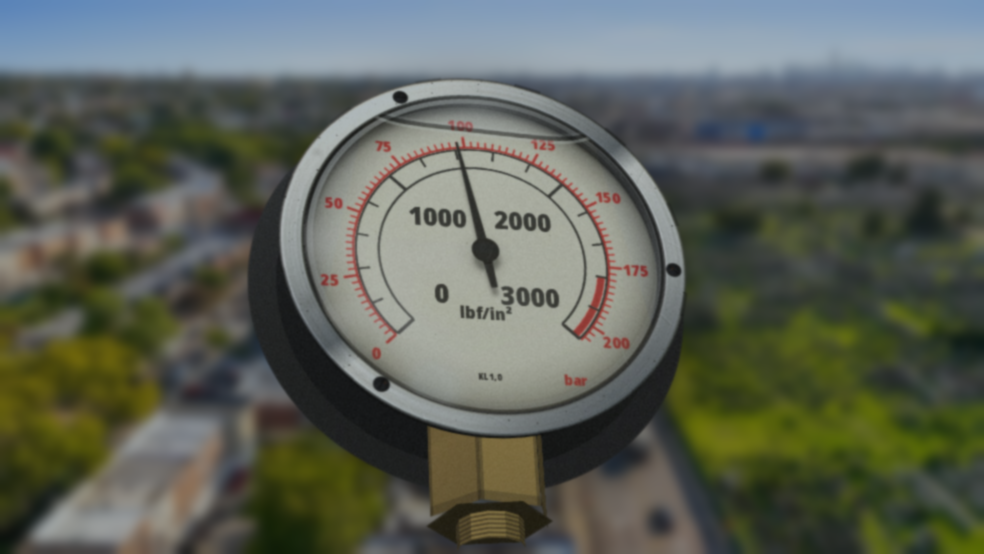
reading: 1400psi
